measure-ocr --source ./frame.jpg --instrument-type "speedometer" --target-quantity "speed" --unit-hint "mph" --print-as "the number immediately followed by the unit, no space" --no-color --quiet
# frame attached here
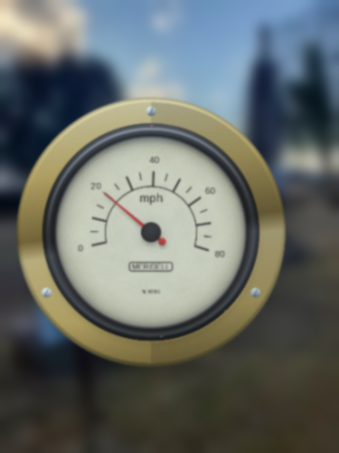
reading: 20mph
